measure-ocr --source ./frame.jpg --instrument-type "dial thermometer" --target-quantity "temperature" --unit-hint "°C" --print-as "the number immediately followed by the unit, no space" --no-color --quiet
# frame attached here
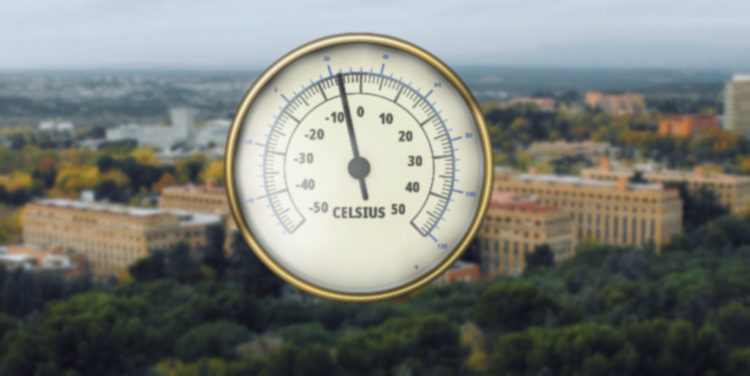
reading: -5°C
